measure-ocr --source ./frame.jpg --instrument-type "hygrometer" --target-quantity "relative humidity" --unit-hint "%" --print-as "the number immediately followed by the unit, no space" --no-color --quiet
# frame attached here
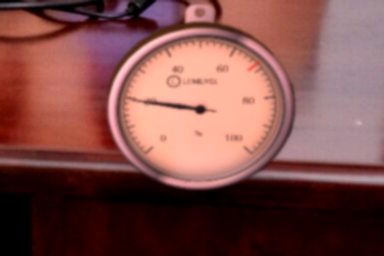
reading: 20%
